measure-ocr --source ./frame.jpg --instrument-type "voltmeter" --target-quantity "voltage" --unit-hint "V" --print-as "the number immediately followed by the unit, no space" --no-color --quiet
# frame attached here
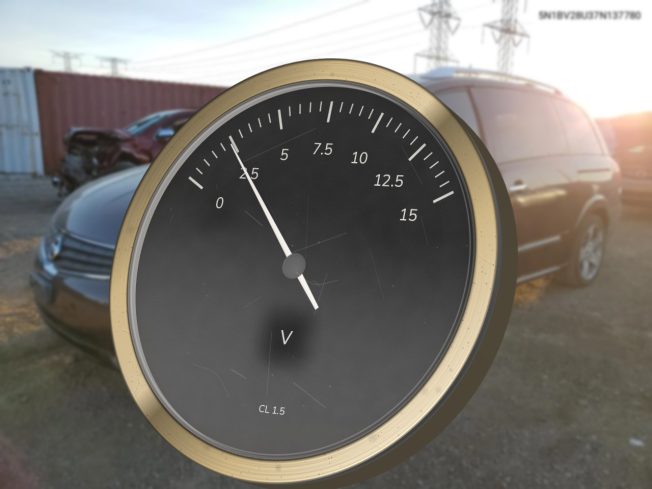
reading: 2.5V
